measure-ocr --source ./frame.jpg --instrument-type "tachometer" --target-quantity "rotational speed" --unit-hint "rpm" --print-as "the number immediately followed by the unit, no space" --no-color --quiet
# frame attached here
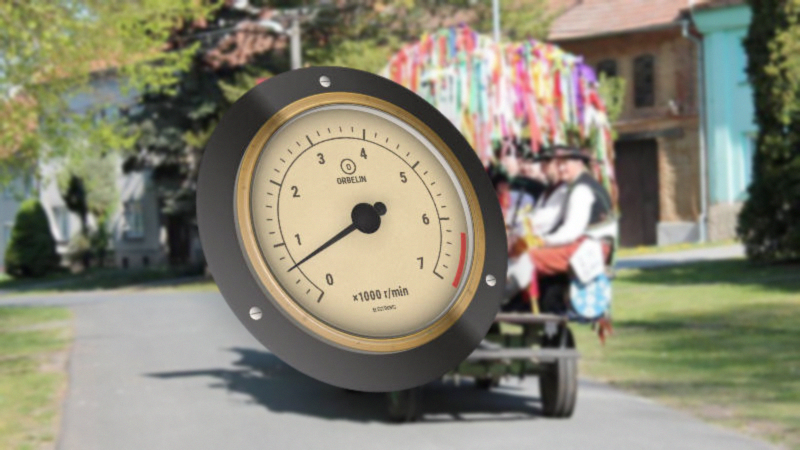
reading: 600rpm
